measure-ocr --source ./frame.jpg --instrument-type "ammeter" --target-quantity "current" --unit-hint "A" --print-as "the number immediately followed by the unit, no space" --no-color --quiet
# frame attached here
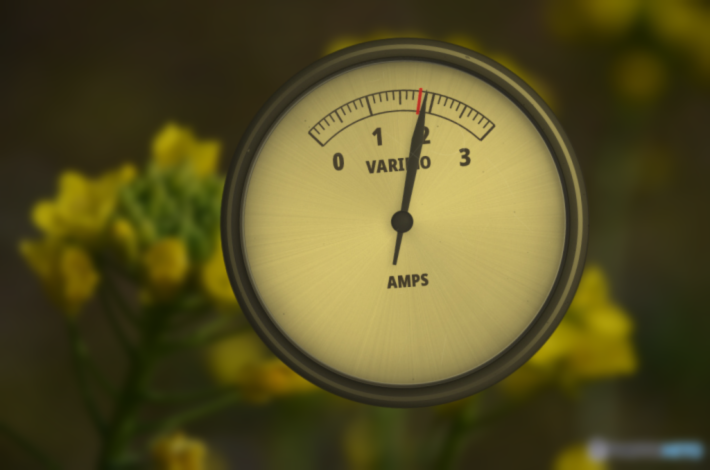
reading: 1.9A
